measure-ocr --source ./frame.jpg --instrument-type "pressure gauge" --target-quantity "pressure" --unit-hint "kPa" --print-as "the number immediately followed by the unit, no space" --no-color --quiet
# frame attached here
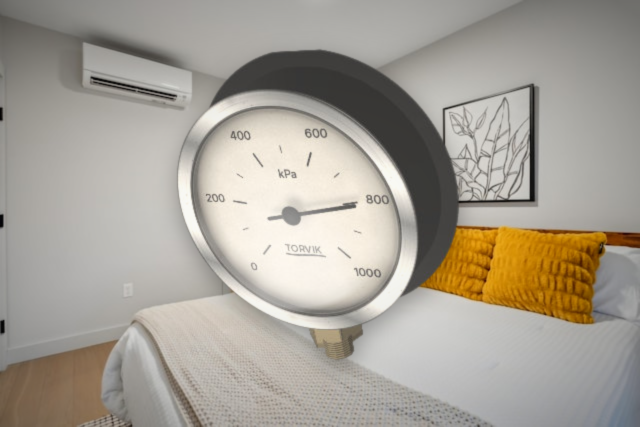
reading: 800kPa
